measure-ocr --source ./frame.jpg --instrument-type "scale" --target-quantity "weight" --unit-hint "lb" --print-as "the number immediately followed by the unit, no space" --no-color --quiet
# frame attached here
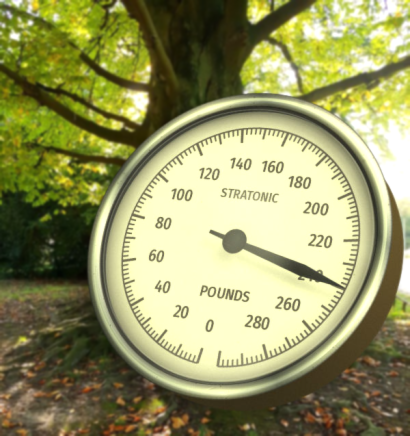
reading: 240lb
